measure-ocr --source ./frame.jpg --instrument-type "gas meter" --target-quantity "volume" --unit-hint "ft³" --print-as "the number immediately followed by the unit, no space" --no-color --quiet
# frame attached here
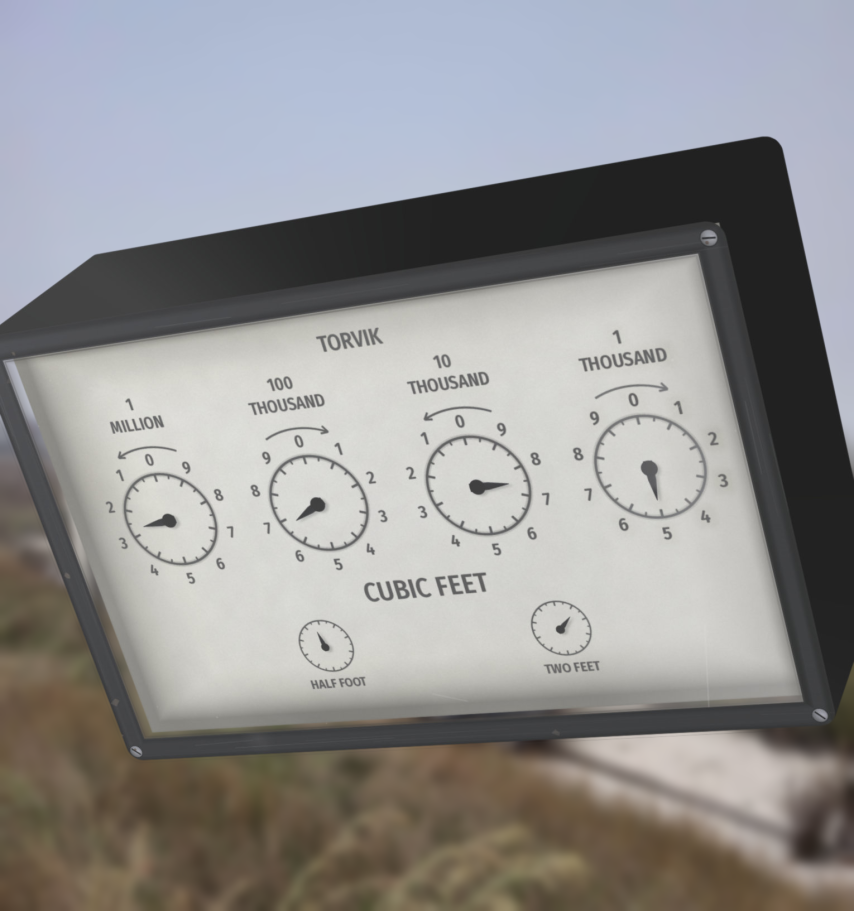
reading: 267500ft³
